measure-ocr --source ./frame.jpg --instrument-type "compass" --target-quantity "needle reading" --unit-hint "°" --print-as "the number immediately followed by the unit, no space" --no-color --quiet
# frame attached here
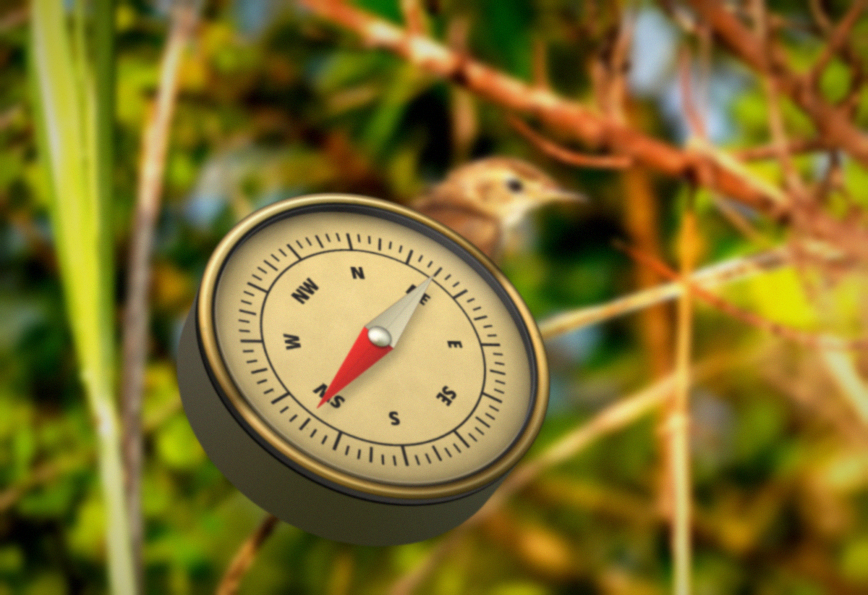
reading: 225°
